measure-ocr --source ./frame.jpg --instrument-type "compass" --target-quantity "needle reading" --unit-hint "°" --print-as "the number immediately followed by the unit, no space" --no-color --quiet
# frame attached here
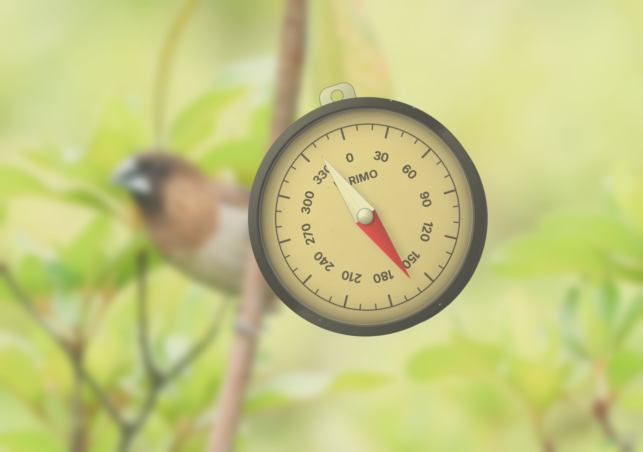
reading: 160°
